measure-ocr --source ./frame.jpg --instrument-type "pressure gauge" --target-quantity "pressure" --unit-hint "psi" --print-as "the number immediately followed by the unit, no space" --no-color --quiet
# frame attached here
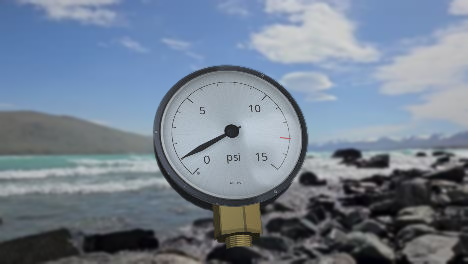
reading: 1psi
